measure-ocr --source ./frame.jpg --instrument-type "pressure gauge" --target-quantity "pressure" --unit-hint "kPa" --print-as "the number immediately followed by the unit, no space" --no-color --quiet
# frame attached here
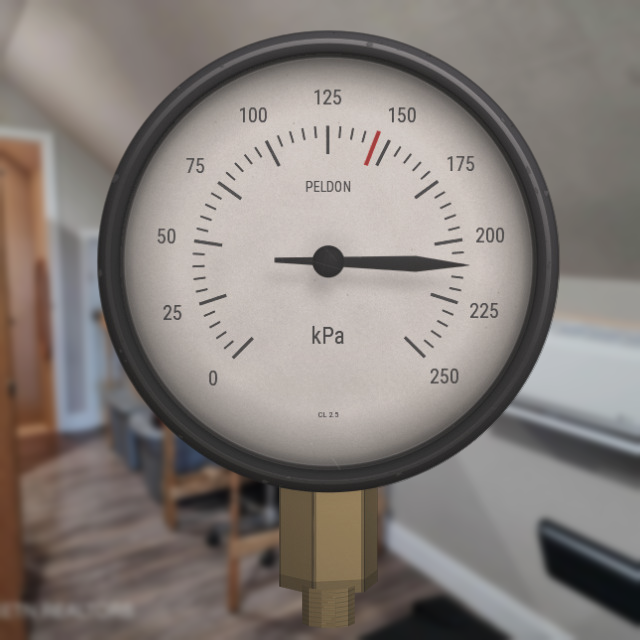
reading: 210kPa
